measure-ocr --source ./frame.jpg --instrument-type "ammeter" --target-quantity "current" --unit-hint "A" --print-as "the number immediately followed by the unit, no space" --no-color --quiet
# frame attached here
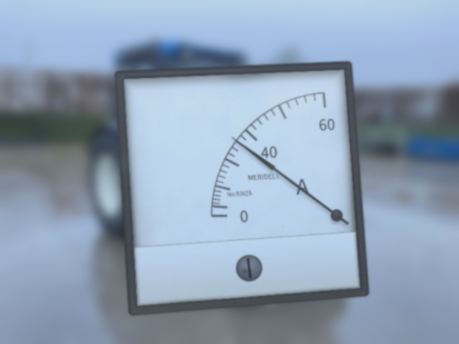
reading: 36A
